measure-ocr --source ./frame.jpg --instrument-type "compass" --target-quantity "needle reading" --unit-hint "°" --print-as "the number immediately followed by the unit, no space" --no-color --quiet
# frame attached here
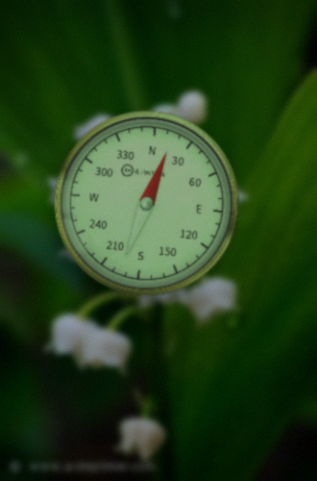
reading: 15°
